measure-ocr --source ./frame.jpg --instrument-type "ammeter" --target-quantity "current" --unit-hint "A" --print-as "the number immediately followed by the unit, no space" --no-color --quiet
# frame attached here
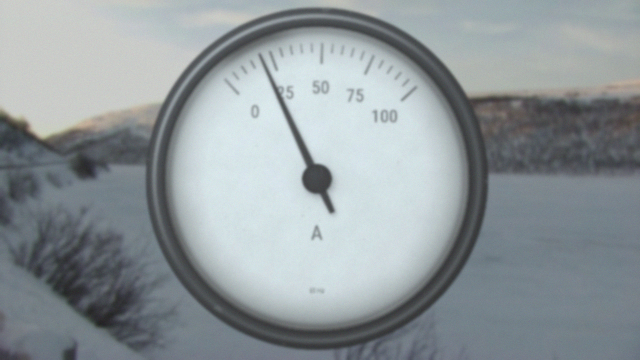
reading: 20A
